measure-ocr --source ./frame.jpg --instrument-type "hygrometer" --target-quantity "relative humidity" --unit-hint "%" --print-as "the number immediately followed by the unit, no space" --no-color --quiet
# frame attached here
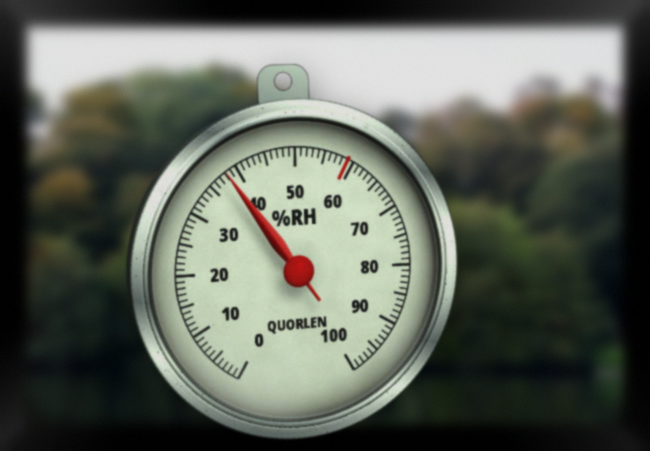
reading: 38%
